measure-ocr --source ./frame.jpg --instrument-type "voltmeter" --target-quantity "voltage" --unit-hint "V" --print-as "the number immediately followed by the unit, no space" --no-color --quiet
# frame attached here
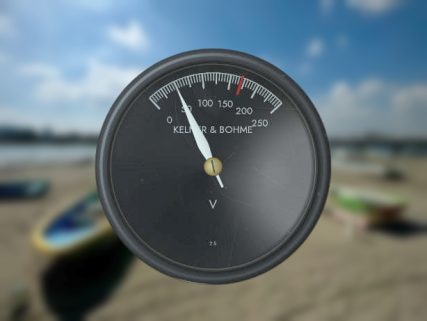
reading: 50V
